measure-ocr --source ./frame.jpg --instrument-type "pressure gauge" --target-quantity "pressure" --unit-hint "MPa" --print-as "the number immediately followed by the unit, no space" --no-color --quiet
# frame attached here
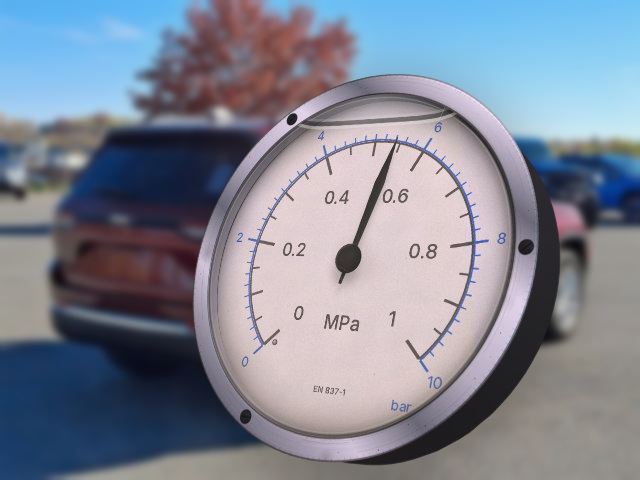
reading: 0.55MPa
